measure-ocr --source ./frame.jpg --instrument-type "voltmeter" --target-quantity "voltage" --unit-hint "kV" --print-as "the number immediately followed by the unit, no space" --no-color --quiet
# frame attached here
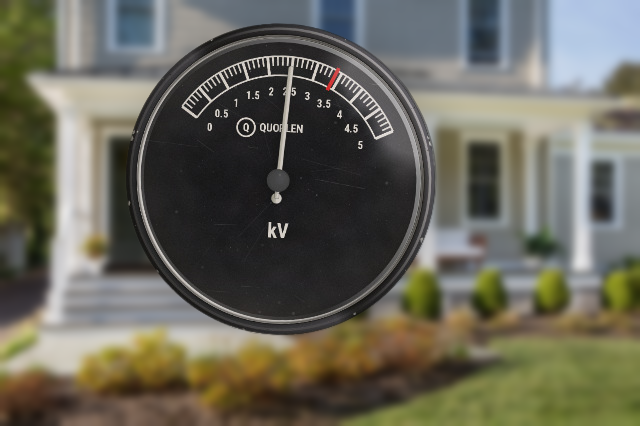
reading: 2.5kV
